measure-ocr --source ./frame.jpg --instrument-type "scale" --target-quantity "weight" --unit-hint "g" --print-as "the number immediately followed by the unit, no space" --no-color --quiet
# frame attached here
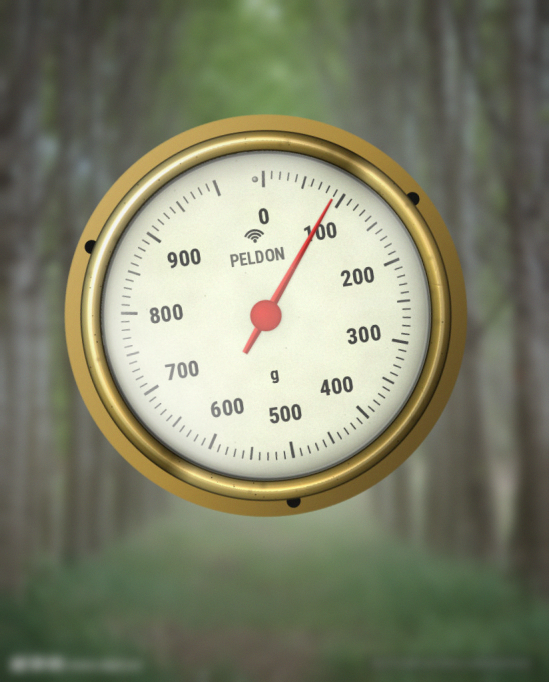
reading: 90g
